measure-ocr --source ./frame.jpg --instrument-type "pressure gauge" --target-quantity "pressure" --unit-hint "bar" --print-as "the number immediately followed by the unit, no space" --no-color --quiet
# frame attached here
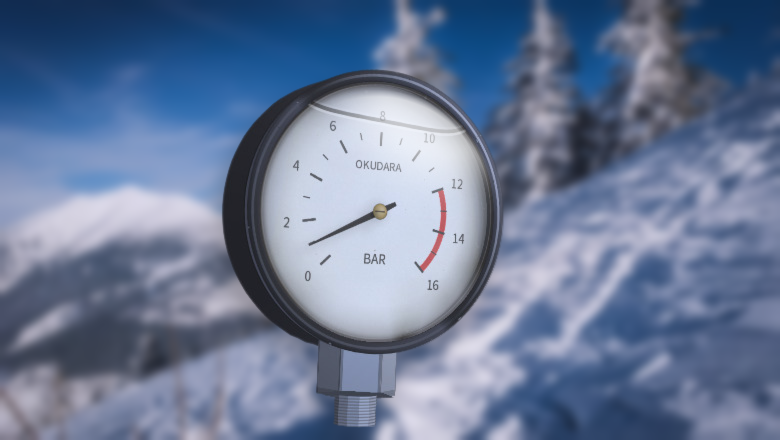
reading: 1bar
